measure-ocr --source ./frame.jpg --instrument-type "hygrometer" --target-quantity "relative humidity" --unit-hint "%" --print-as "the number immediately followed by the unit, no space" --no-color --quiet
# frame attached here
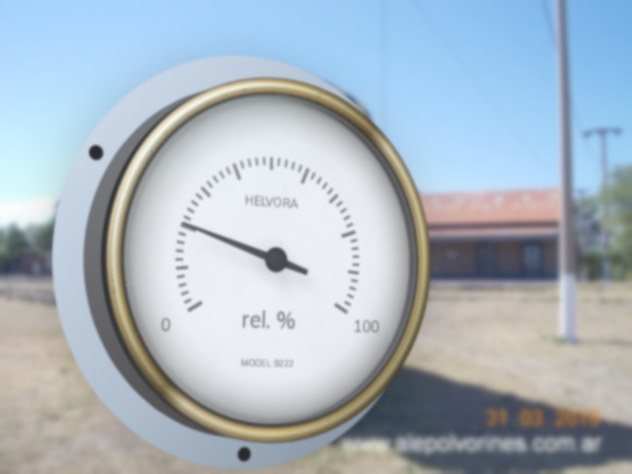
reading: 20%
